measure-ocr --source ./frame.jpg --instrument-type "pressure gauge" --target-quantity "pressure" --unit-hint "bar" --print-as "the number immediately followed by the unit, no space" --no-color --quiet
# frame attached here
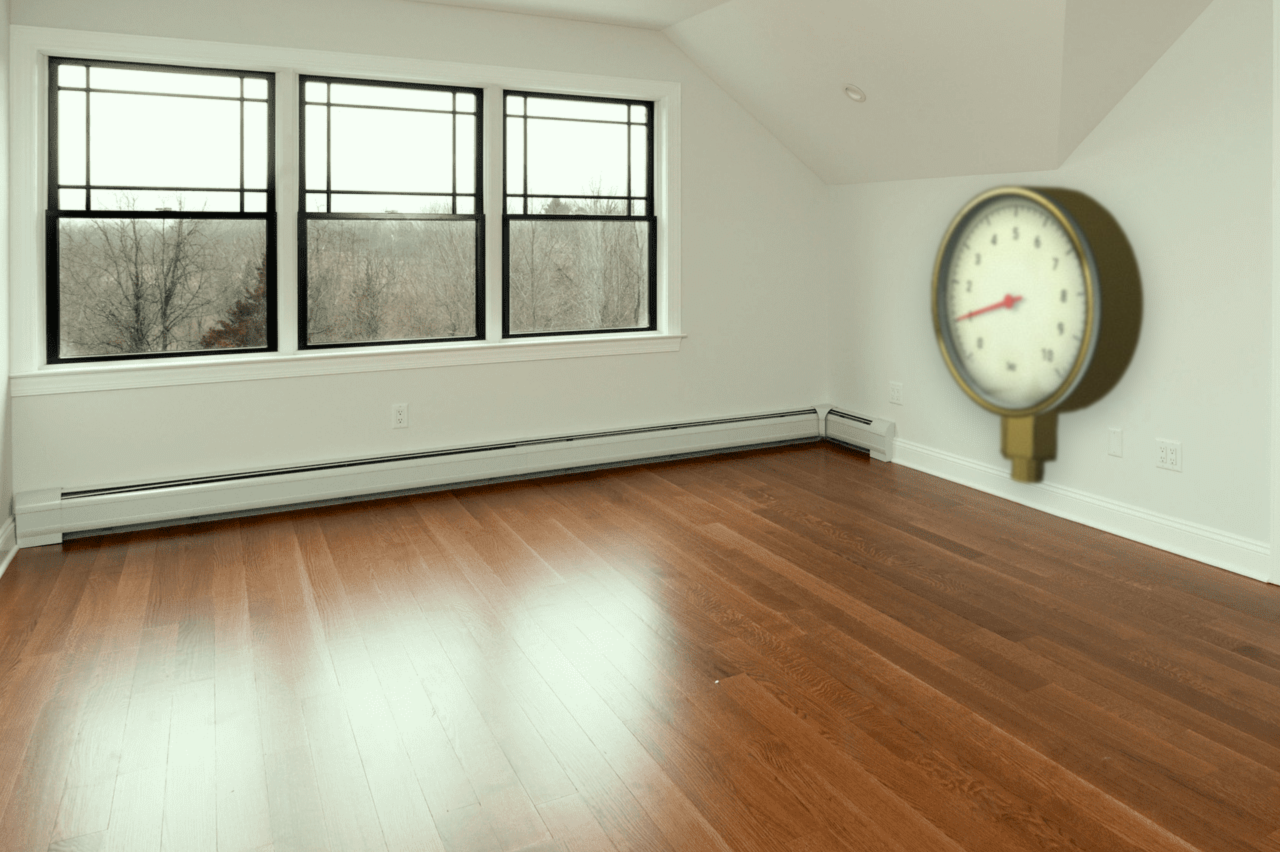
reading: 1bar
